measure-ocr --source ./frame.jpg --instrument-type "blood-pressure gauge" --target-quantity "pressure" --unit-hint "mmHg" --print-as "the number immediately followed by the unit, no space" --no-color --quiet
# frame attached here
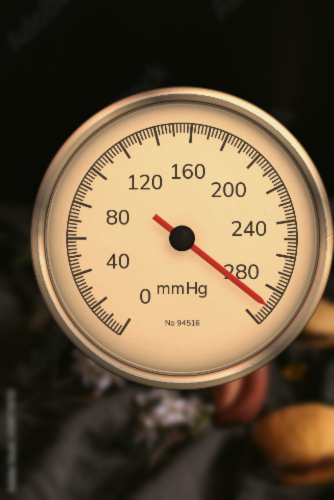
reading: 290mmHg
